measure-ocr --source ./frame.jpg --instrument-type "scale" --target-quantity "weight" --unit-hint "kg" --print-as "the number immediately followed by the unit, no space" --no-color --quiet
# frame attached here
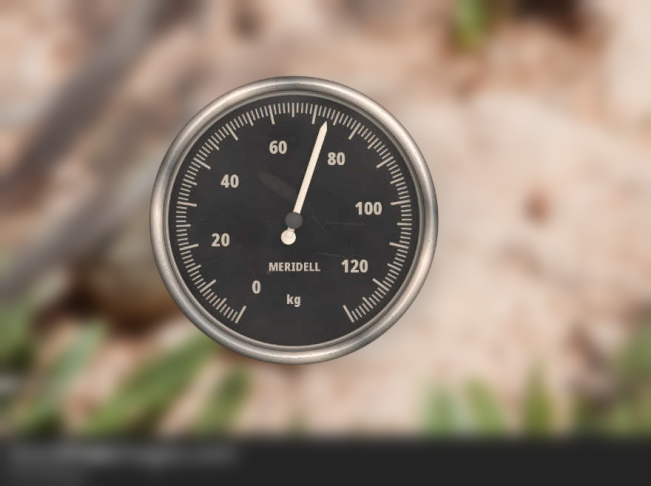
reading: 73kg
